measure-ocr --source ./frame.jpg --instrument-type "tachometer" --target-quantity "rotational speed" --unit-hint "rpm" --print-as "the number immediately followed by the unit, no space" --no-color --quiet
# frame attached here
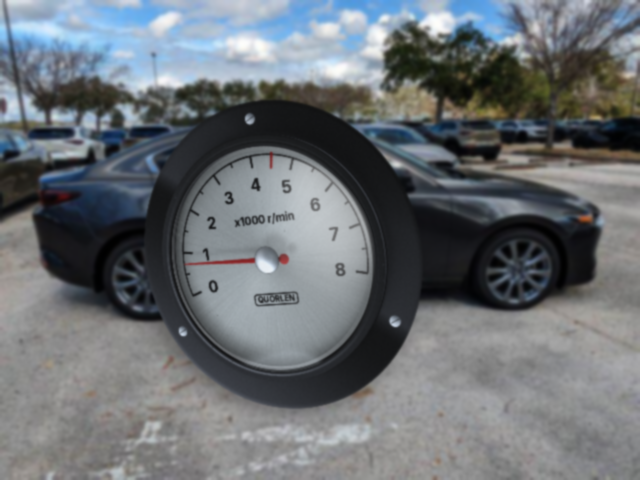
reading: 750rpm
